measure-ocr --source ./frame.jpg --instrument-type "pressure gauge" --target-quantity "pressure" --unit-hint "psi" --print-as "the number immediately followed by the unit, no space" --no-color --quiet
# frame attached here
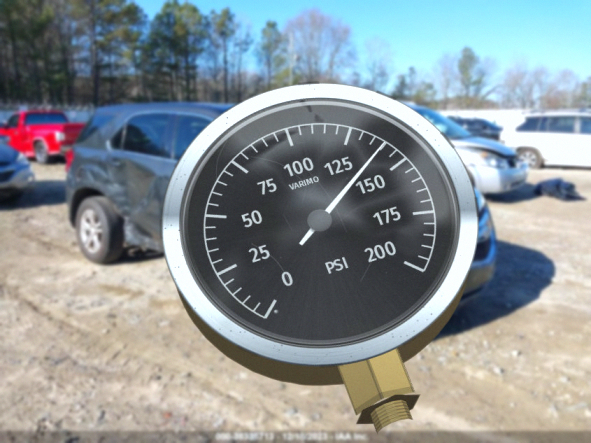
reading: 140psi
